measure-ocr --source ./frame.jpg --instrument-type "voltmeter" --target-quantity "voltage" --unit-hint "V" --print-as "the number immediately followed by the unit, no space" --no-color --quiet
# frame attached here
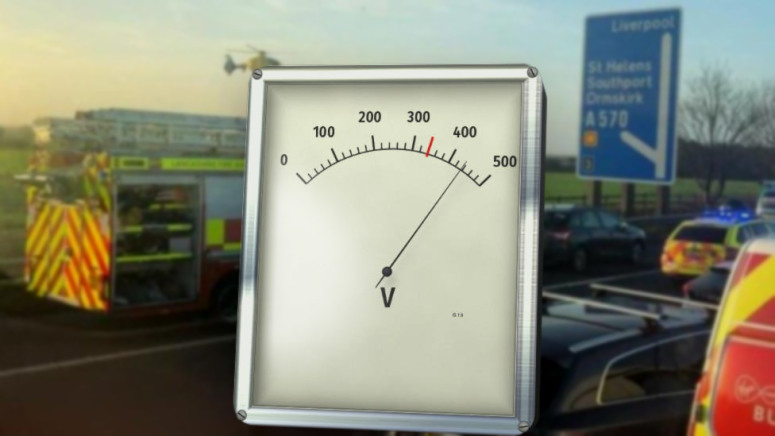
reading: 440V
